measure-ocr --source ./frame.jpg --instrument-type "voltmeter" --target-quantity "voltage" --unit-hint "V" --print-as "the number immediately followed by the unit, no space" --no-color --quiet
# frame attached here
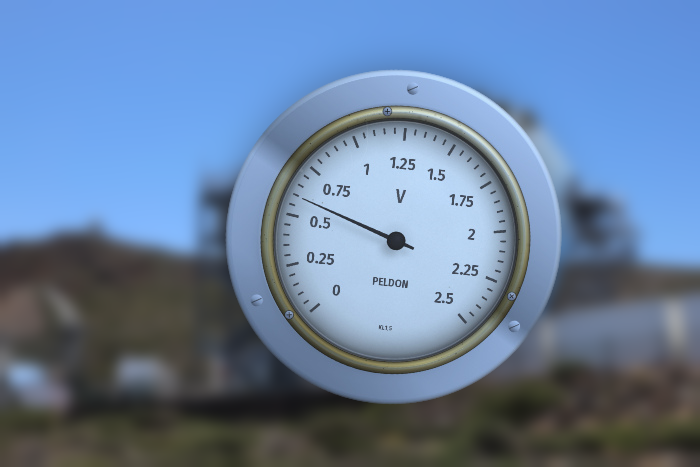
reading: 0.6V
